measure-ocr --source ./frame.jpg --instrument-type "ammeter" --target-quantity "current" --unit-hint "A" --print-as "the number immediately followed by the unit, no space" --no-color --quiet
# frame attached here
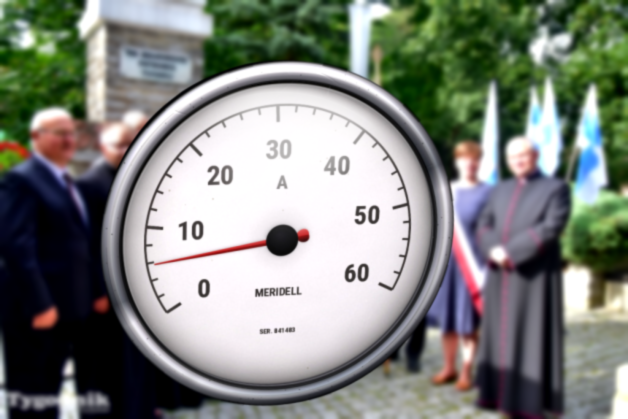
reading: 6A
